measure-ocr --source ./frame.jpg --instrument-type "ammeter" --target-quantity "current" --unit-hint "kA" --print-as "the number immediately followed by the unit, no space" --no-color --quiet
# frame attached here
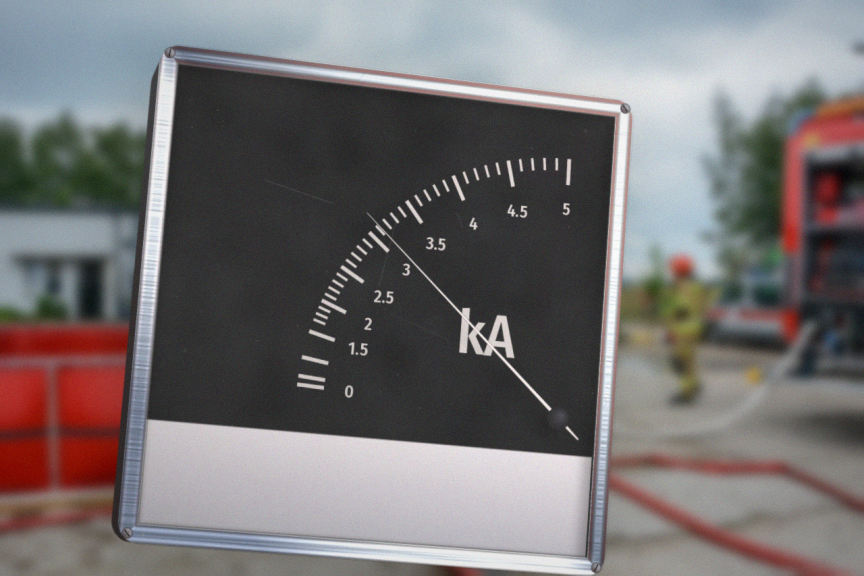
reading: 3.1kA
